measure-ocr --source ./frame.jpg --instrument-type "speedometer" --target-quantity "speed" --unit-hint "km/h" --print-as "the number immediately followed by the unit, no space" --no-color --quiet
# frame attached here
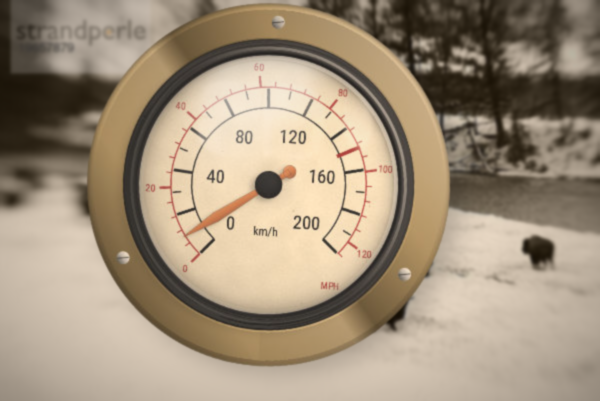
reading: 10km/h
